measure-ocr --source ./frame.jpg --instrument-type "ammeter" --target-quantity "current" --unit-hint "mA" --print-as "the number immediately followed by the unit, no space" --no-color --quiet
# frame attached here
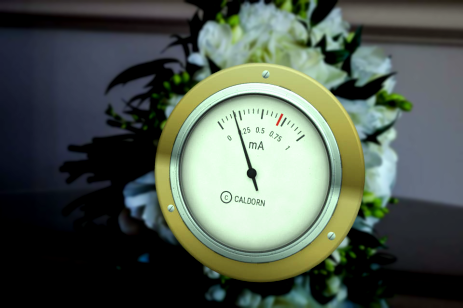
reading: 0.2mA
